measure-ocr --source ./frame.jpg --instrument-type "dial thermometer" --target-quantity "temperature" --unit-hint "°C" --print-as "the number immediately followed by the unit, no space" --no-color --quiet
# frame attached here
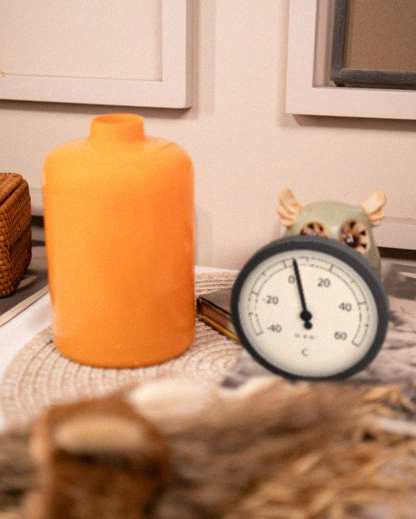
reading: 5°C
